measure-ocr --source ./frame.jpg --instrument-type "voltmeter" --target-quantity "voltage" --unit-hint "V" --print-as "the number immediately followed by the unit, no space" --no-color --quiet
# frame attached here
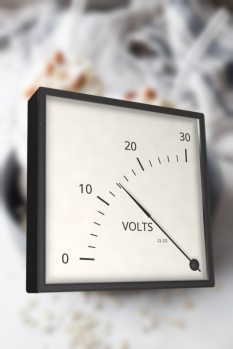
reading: 14V
